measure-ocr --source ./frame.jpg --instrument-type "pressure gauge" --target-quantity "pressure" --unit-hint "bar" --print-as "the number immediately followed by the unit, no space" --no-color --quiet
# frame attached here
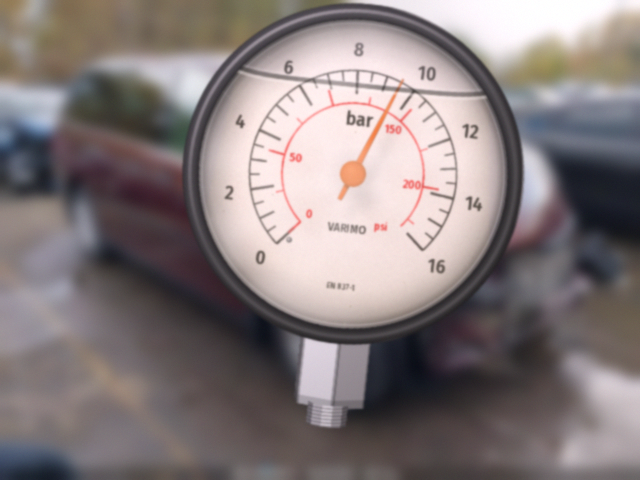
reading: 9.5bar
